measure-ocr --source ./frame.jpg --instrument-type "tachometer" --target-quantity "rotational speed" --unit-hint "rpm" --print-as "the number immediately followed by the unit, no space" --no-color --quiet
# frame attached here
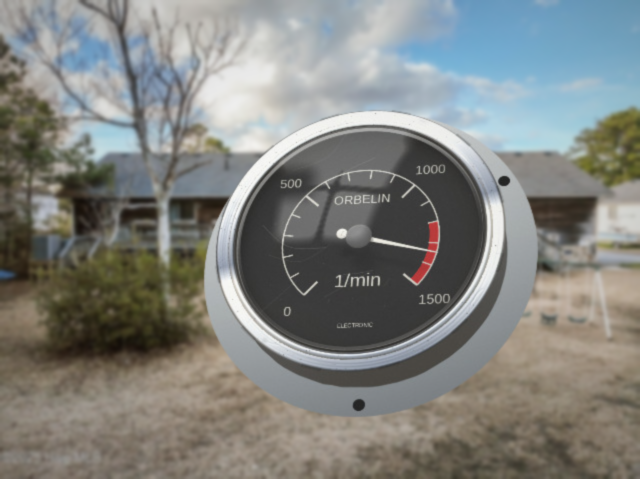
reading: 1350rpm
